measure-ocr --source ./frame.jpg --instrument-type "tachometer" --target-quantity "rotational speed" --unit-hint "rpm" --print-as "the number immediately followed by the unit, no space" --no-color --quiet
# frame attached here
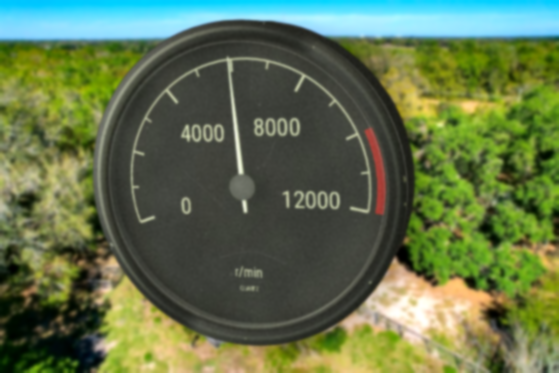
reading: 6000rpm
